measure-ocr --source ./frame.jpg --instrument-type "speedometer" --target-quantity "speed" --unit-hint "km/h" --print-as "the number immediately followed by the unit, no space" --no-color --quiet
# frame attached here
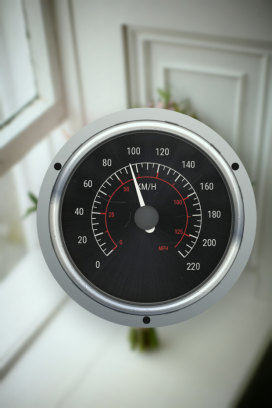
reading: 95km/h
